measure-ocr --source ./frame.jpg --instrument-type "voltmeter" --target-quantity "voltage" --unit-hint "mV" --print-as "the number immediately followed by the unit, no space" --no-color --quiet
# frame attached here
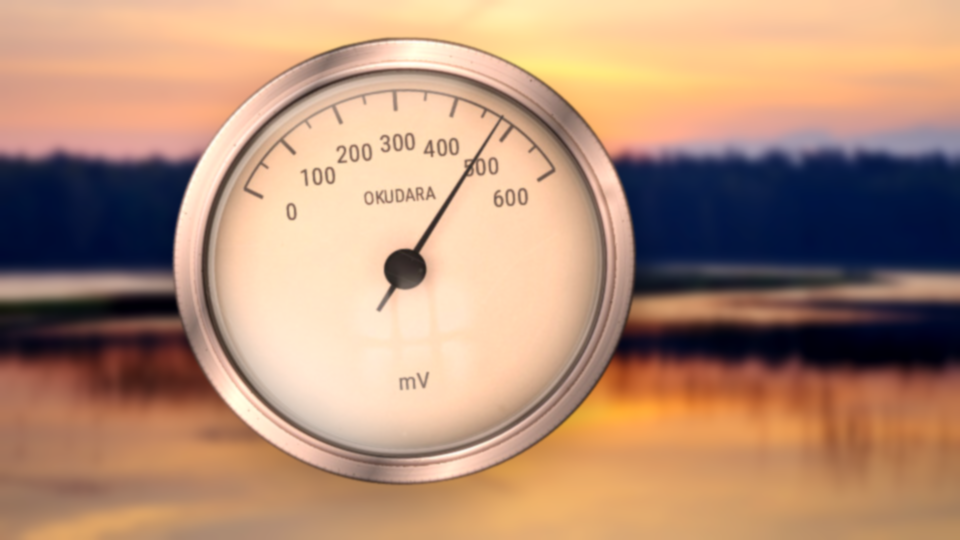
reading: 475mV
